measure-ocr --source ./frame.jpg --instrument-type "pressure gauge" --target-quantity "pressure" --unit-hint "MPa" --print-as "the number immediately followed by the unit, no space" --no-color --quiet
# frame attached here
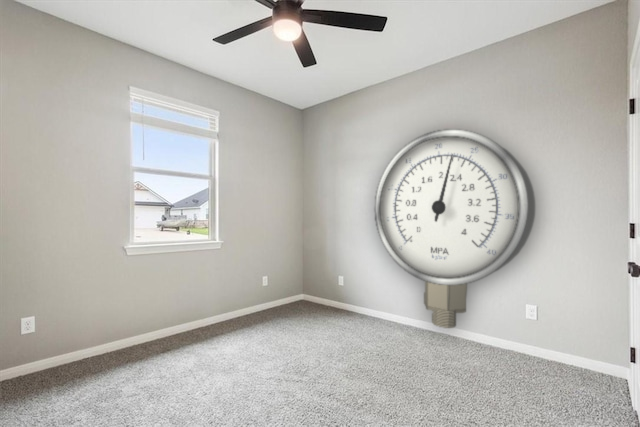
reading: 2.2MPa
